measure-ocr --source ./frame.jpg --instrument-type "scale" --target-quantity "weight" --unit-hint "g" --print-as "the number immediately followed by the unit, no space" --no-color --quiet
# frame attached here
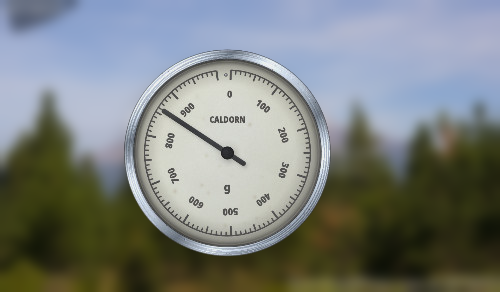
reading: 860g
